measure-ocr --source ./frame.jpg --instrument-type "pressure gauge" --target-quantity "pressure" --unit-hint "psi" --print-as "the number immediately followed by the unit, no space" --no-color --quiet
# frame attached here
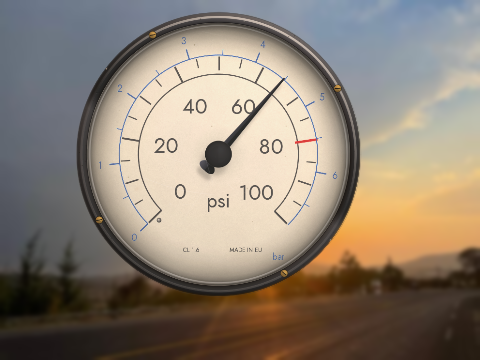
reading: 65psi
